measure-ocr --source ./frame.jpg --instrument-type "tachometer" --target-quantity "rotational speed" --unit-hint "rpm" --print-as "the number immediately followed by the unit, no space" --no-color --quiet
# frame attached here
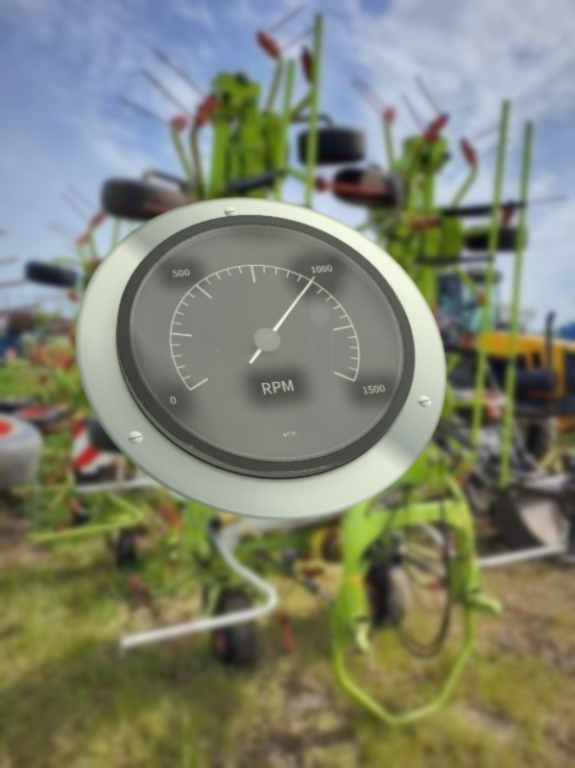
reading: 1000rpm
